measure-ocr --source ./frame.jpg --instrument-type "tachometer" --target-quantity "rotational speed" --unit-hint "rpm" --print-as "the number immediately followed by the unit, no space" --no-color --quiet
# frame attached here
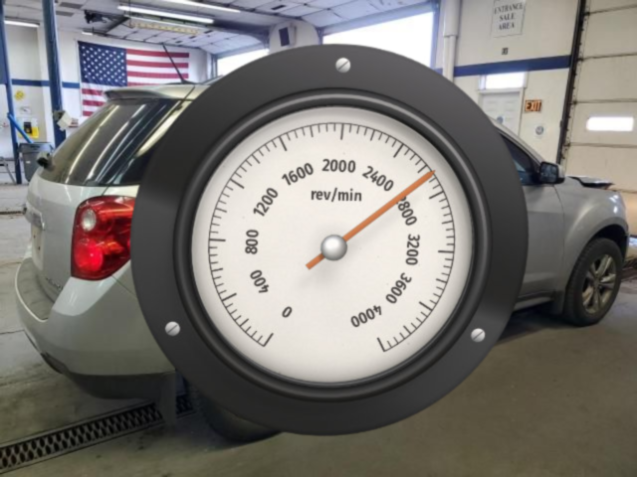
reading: 2650rpm
